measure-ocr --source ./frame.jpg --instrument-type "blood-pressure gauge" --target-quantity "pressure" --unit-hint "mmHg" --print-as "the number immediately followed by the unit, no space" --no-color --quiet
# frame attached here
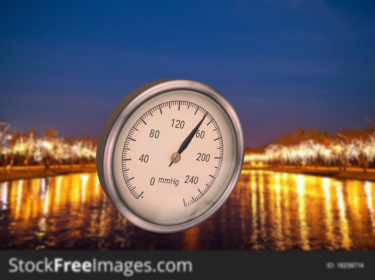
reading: 150mmHg
